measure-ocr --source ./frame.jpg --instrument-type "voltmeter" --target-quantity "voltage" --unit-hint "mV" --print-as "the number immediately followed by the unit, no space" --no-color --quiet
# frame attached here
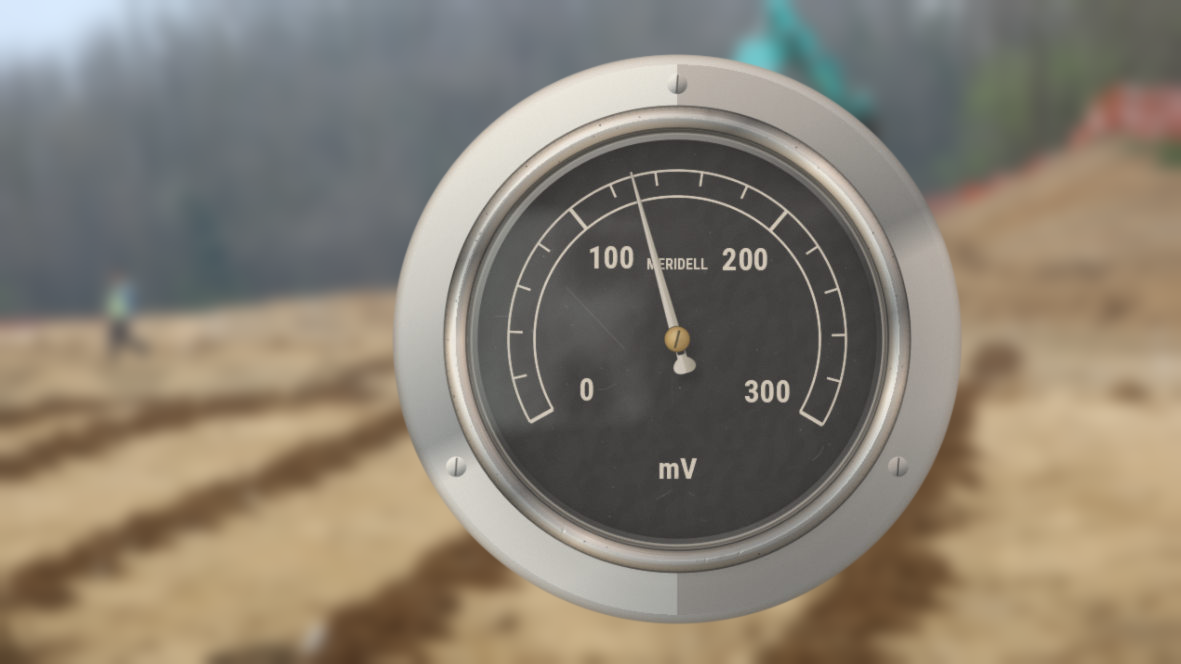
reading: 130mV
